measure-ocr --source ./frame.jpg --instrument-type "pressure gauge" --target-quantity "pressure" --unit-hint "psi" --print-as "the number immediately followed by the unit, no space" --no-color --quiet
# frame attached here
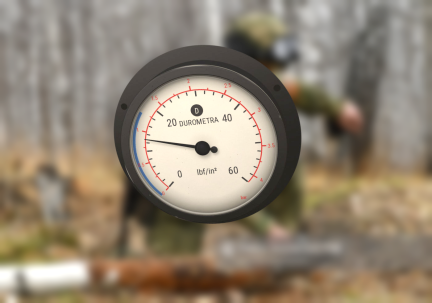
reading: 13psi
